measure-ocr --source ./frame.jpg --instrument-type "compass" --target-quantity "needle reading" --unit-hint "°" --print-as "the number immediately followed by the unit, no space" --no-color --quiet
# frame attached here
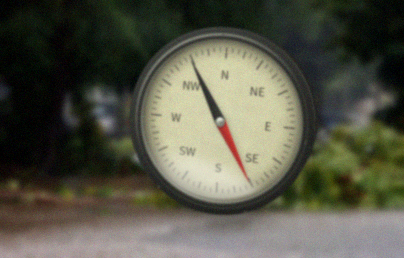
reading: 150°
